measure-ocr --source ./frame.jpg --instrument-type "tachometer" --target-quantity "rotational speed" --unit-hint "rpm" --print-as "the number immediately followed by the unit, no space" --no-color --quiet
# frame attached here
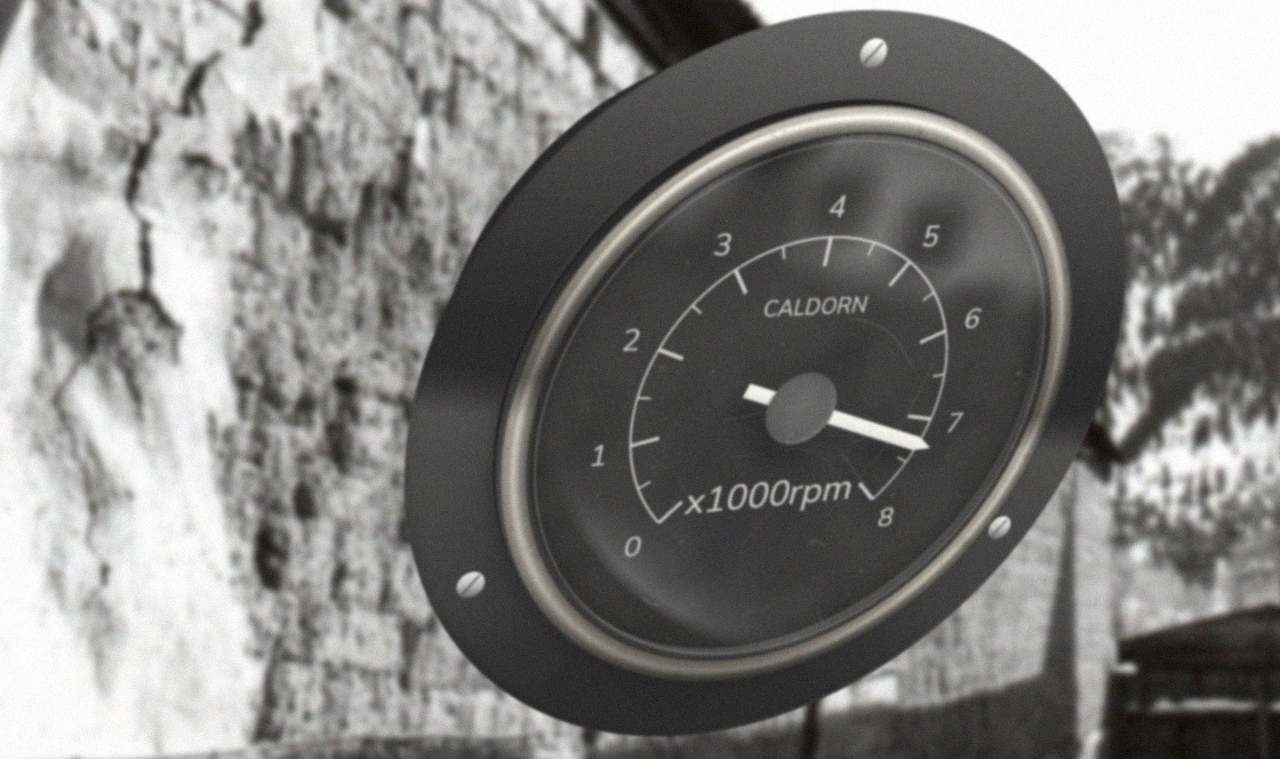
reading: 7250rpm
